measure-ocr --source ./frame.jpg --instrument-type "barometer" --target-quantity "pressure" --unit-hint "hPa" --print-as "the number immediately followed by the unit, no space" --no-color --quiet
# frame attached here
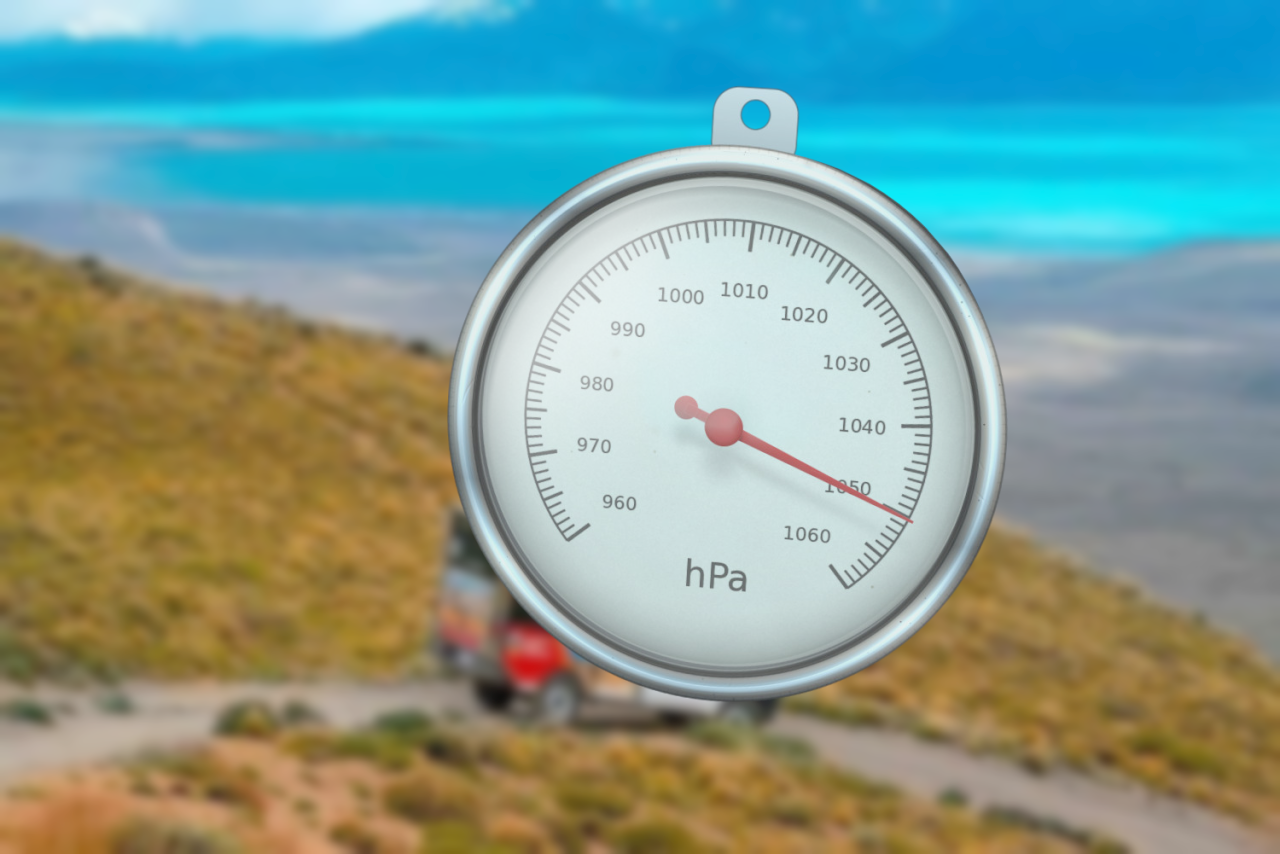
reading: 1050hPa
